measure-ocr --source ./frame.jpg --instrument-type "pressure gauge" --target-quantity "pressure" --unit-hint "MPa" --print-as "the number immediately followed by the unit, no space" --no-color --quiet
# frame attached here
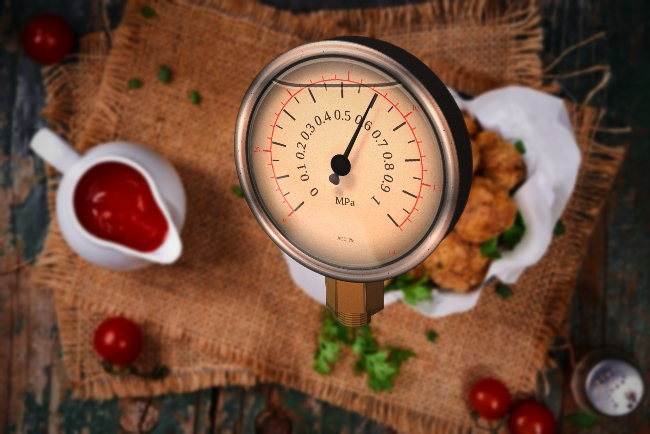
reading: 0.6MPa
